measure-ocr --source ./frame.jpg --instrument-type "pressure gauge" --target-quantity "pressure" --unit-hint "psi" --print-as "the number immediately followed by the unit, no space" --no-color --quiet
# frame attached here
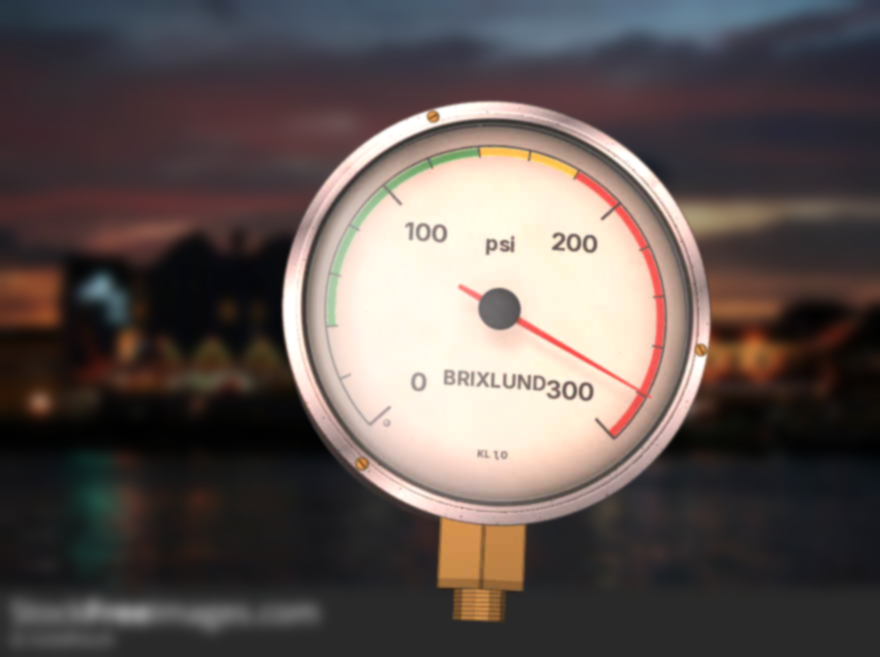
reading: 280psi
